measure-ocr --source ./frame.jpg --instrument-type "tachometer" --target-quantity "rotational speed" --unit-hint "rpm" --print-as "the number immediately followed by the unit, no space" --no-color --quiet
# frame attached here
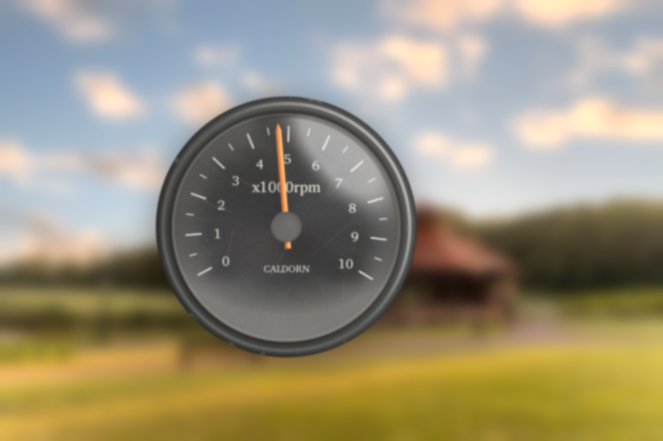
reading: 4750rpm
